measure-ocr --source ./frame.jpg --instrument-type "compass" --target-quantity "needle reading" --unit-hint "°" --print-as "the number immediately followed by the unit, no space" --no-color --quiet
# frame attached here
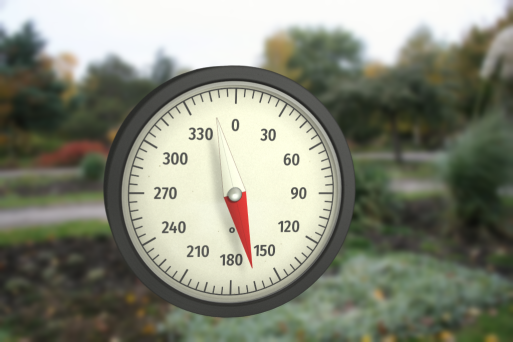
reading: 165°
